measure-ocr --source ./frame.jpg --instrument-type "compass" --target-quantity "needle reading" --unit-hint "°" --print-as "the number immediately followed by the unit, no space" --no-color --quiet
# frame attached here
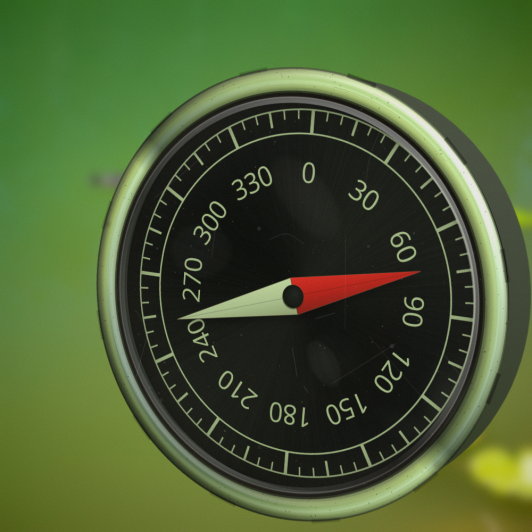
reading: 72.5°
